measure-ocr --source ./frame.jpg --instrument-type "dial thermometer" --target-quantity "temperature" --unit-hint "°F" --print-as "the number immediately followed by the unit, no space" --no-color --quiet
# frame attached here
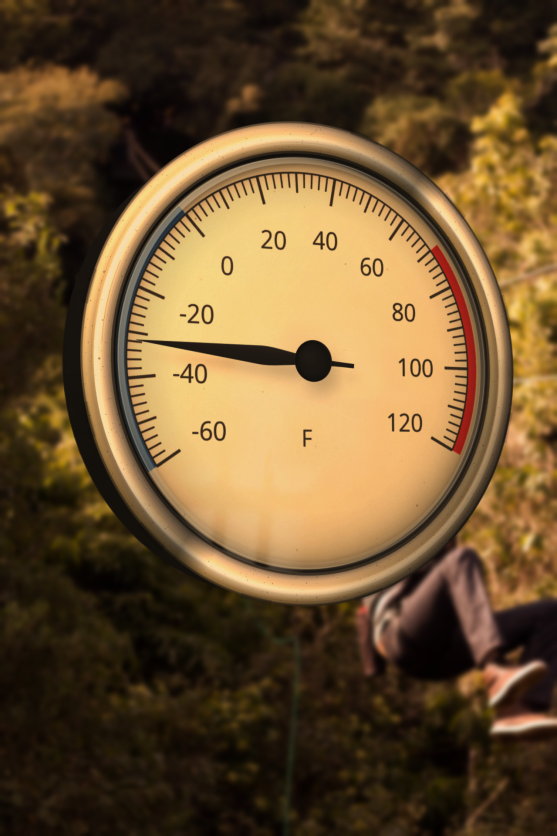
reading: -32°F
